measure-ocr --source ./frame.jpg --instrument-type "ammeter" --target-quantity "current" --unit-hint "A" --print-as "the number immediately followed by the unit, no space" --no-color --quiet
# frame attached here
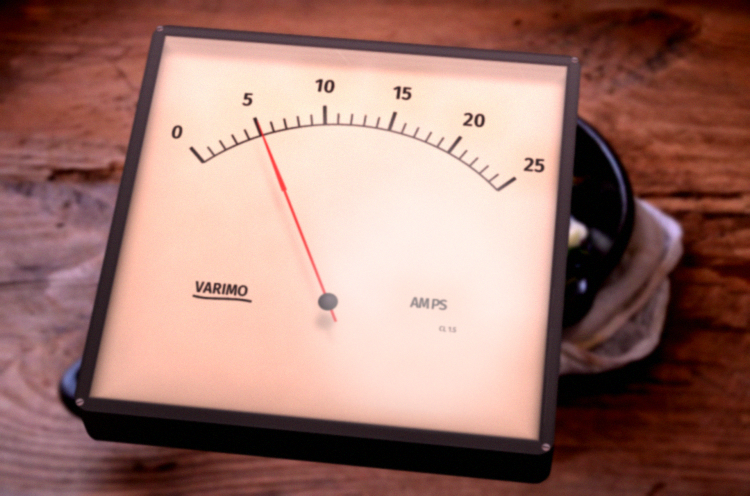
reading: 5A
